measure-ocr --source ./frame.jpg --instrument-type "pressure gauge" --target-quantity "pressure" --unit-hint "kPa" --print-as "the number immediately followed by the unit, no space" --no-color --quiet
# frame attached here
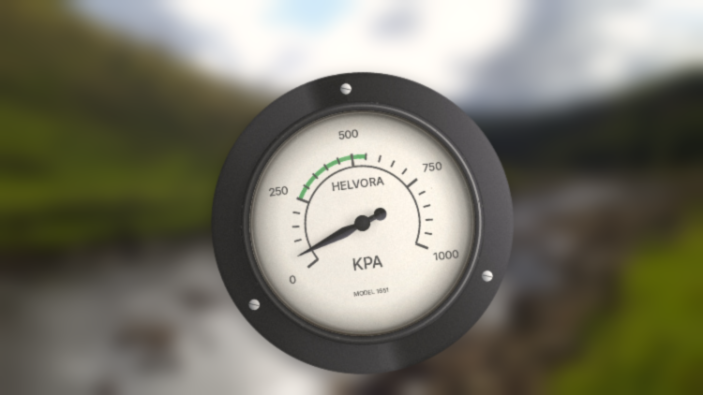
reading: 50kPa
